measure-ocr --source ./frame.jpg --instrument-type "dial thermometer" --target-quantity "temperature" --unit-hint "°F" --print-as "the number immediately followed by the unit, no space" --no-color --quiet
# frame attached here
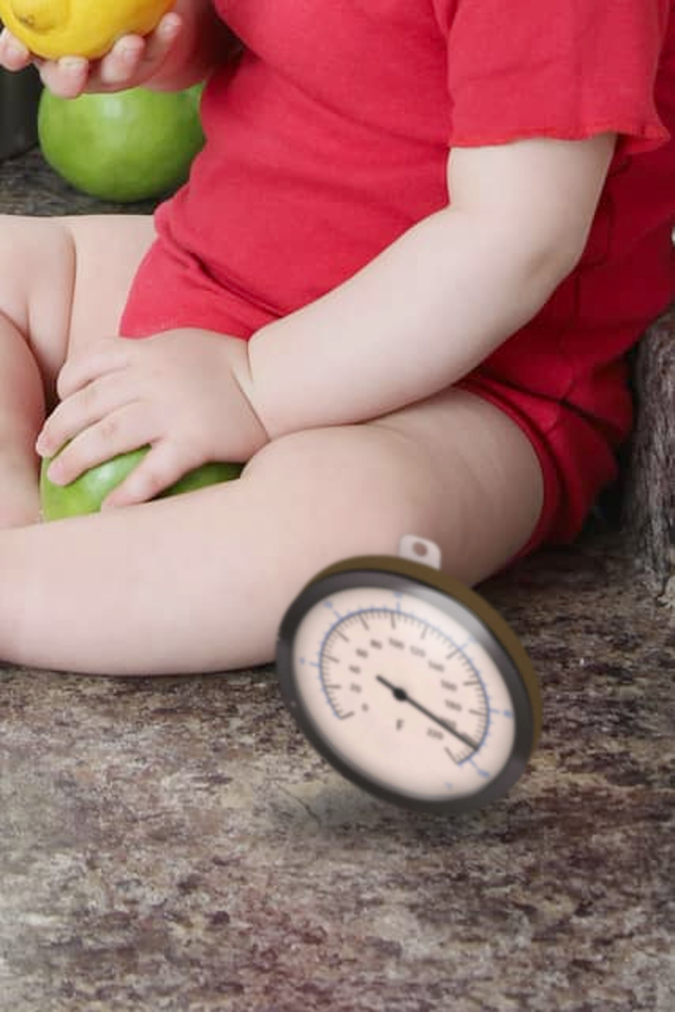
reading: 200°F
